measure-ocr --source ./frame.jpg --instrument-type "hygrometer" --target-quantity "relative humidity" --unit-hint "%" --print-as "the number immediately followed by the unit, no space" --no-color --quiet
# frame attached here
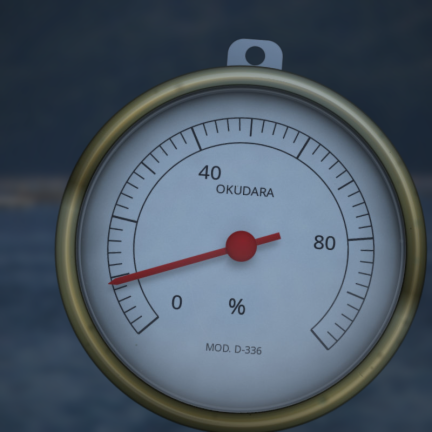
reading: 9%
